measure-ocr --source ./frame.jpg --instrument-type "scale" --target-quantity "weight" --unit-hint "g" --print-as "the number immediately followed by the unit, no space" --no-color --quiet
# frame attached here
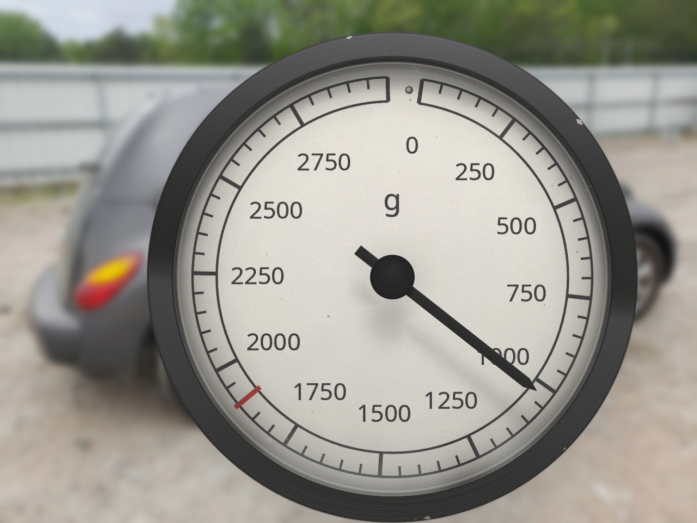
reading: 1025g
